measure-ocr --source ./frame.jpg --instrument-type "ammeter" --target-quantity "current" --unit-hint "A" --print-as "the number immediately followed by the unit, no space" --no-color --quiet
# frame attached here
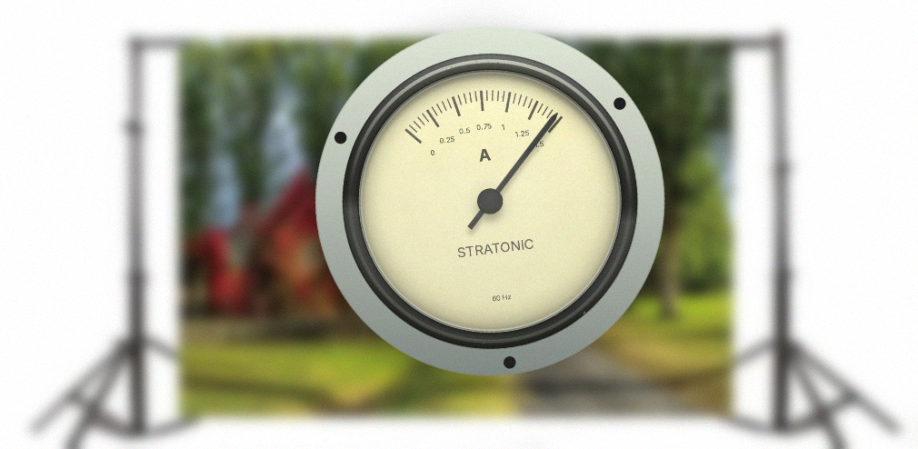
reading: 1.45A
